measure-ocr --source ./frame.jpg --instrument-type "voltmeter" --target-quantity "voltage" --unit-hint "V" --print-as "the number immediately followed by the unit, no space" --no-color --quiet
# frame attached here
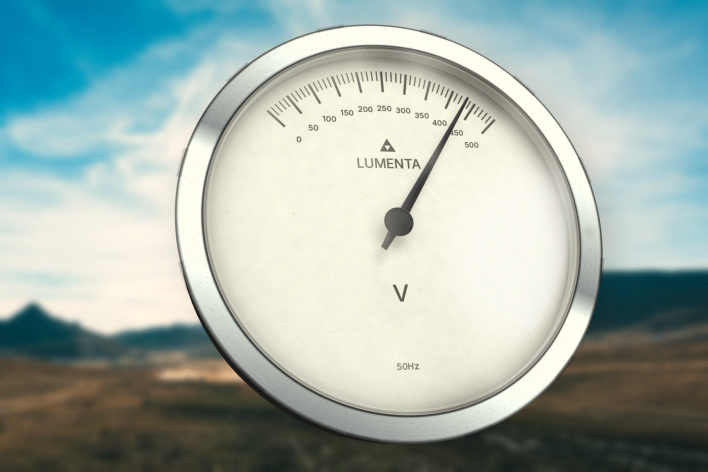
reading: 430V
